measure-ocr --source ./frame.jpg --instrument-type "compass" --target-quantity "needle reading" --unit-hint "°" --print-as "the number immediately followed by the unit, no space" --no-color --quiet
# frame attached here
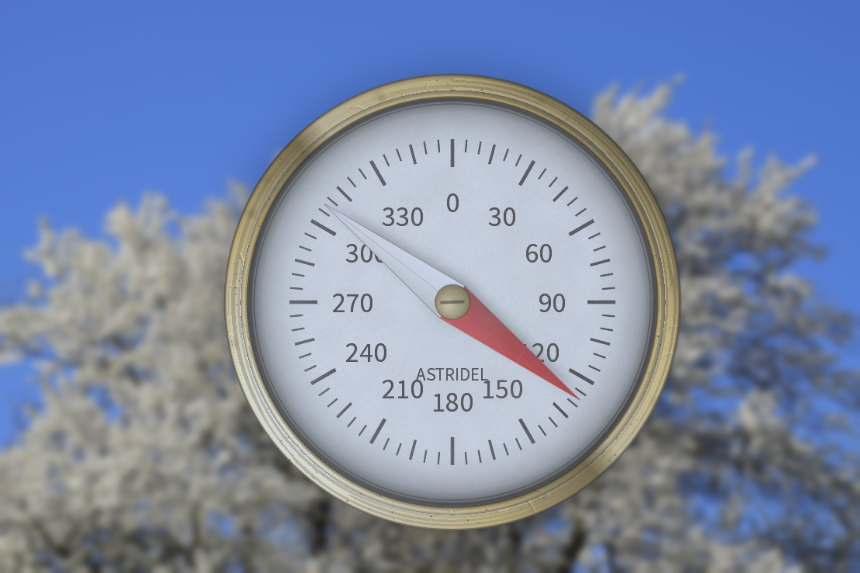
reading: 127.5°
